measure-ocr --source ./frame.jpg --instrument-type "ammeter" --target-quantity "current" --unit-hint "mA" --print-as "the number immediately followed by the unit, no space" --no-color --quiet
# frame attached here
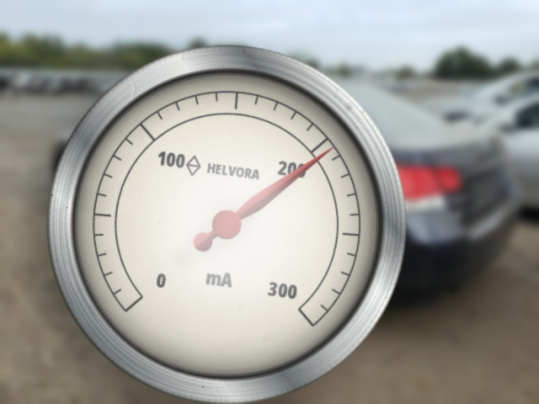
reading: 205mA
